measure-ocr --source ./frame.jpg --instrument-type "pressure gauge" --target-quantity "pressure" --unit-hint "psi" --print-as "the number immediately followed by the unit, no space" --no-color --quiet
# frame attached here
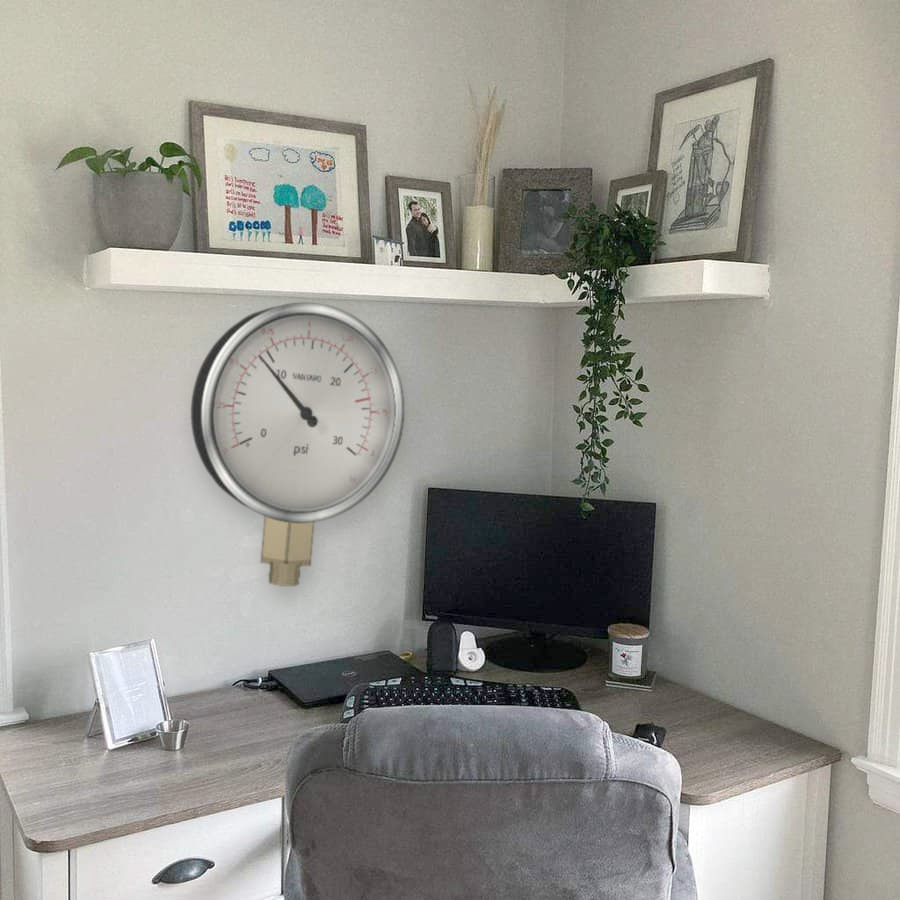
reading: 9psi
